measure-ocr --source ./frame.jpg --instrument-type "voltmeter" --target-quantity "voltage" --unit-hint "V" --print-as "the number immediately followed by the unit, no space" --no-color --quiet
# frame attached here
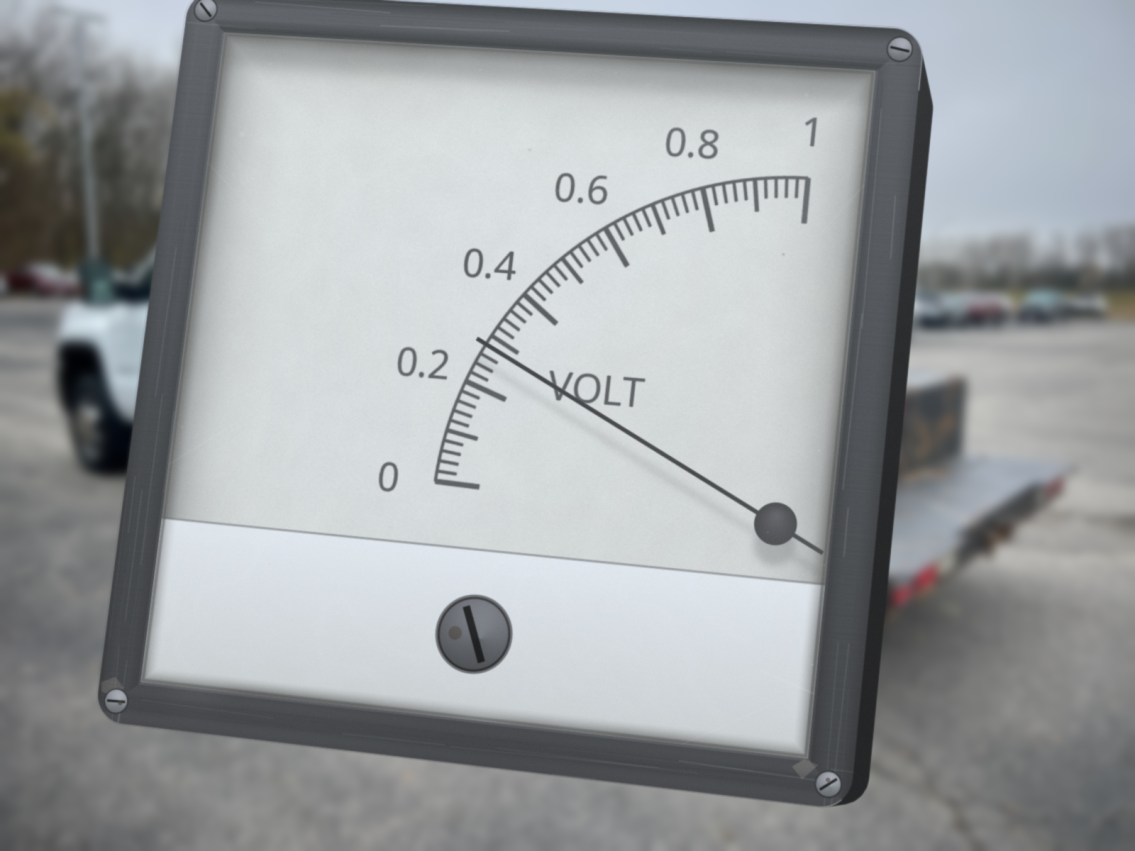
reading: 0.28V
